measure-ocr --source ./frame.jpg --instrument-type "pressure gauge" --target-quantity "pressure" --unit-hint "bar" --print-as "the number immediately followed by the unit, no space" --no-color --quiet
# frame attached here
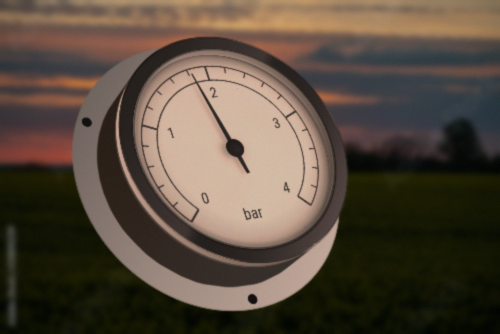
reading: 1.8bar
